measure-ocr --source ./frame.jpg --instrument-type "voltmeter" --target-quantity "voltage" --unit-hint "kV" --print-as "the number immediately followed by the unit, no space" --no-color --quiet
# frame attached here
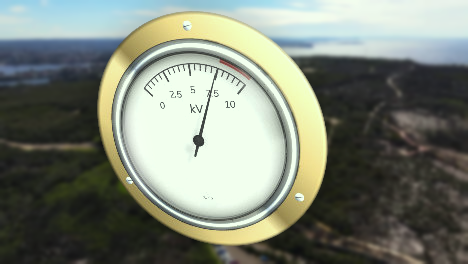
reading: 7.5kV
